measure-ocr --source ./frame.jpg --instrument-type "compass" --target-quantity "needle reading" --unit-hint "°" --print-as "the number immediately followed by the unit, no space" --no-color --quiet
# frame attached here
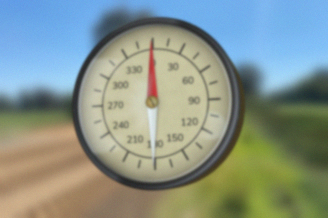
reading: 0°
